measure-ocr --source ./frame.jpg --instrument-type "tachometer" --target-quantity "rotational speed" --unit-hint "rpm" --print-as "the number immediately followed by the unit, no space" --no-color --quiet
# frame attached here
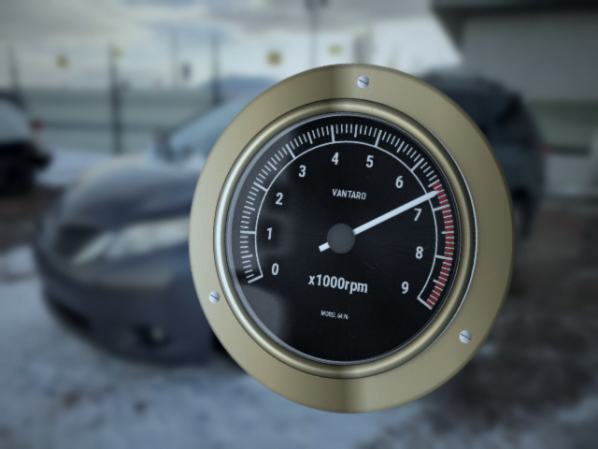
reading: 6700rpm
